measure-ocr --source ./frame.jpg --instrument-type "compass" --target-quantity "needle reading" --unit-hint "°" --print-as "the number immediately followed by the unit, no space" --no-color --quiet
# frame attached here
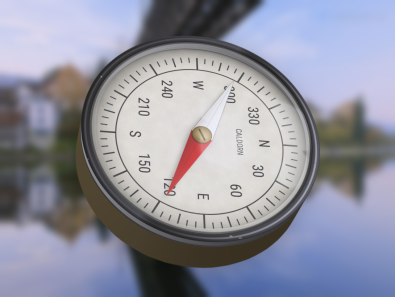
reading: 117.5°
